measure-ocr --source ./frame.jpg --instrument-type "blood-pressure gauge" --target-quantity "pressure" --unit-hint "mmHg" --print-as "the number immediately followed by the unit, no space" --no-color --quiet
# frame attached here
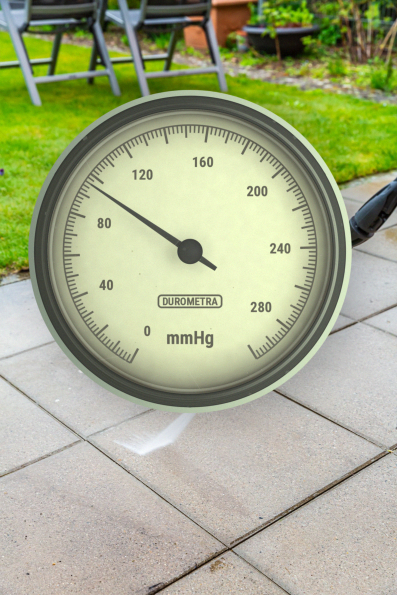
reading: 96mmHg
